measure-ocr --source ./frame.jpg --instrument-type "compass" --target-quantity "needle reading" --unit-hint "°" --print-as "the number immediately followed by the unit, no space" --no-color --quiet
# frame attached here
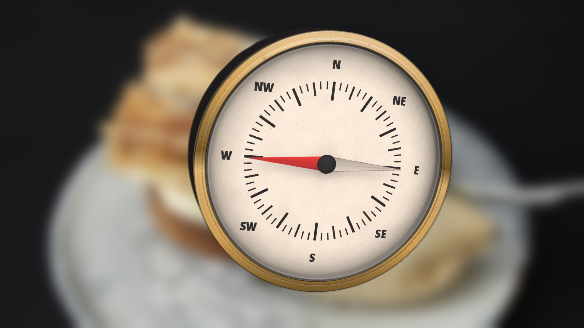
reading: 270°
